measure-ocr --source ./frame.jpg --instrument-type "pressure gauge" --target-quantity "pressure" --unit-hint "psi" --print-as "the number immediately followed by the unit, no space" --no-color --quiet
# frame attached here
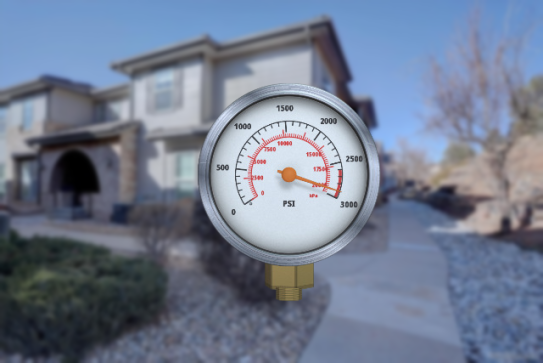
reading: 2900psi
